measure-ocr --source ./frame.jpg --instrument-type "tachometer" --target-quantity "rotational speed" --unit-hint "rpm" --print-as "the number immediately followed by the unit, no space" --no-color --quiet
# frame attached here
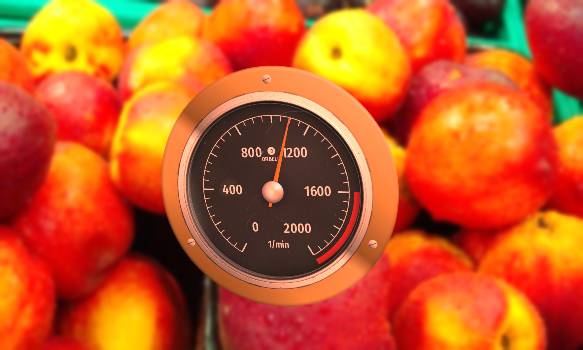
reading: 1100rpm
